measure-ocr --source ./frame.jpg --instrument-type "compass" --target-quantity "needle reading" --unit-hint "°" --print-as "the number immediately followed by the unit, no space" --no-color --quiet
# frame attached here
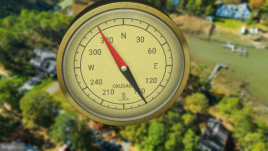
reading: 330°
